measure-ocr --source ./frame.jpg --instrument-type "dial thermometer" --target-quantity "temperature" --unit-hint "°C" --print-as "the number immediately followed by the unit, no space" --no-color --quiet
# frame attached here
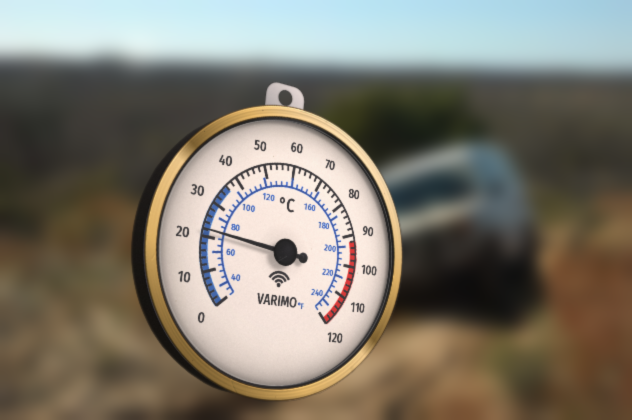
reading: 22°C
